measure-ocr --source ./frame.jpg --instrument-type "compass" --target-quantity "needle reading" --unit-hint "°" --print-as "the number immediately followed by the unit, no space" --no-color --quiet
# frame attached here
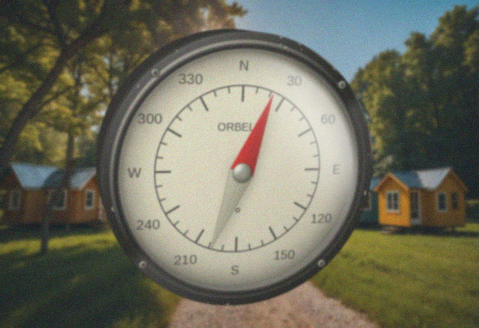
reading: 20°
